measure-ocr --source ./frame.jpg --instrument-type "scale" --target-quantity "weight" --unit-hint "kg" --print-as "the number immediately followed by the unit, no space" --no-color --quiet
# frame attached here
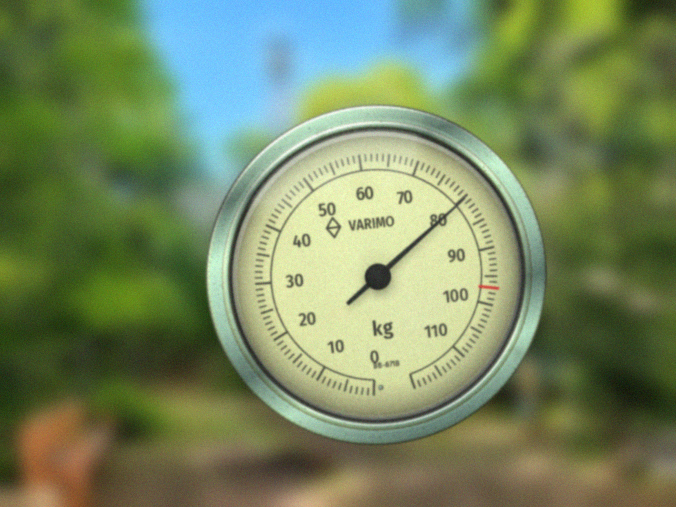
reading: 80kg
